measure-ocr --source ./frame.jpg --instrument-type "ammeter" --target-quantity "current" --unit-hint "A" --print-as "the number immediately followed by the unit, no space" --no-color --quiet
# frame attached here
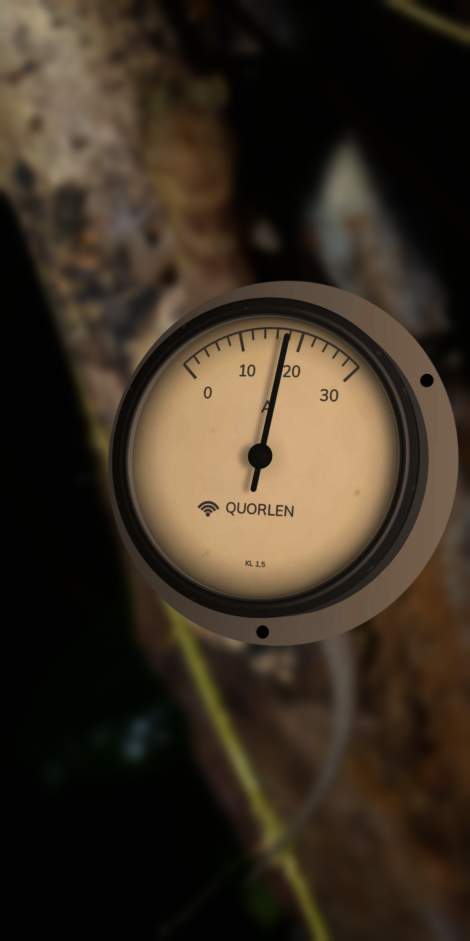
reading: 18A
